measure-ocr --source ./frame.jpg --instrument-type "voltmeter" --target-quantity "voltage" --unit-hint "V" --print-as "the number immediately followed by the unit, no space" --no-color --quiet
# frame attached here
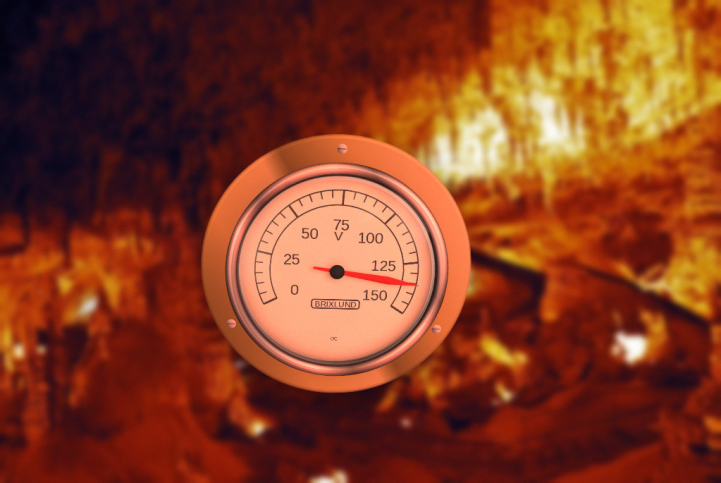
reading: 135V
